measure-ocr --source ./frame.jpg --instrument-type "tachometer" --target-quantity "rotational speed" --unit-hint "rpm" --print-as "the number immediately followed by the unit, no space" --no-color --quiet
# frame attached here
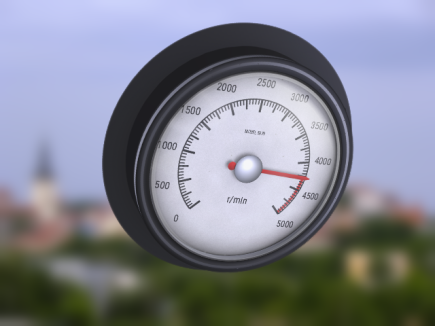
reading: 4250rpm
